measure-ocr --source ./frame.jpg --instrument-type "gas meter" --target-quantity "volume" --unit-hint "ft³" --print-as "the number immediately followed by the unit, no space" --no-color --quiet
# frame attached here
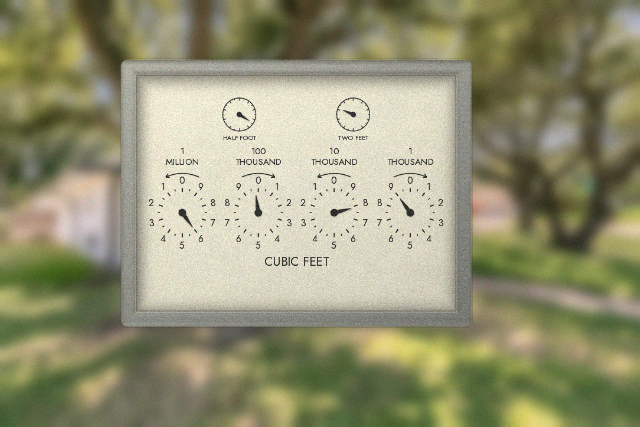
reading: 597900ft³
